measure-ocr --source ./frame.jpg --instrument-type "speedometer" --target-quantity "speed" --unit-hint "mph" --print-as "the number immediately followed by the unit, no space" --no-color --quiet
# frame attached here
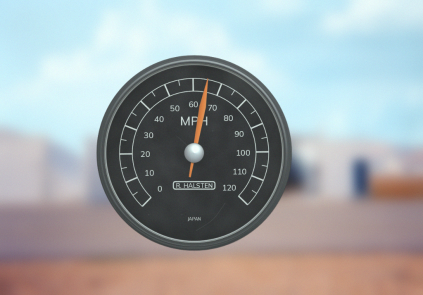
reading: 65mph
